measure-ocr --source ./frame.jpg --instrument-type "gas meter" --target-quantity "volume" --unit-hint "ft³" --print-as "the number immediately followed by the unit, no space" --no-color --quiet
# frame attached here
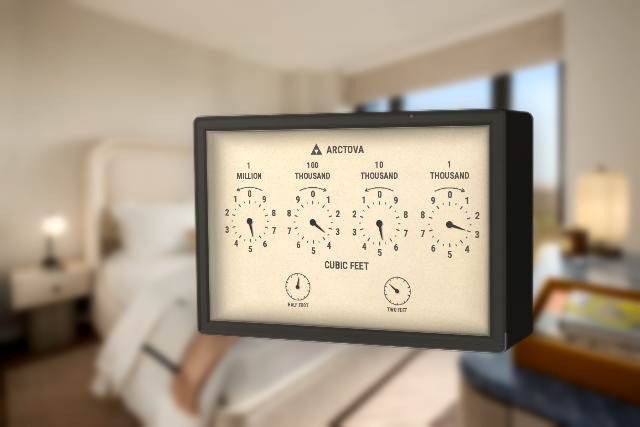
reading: 535300ft³
